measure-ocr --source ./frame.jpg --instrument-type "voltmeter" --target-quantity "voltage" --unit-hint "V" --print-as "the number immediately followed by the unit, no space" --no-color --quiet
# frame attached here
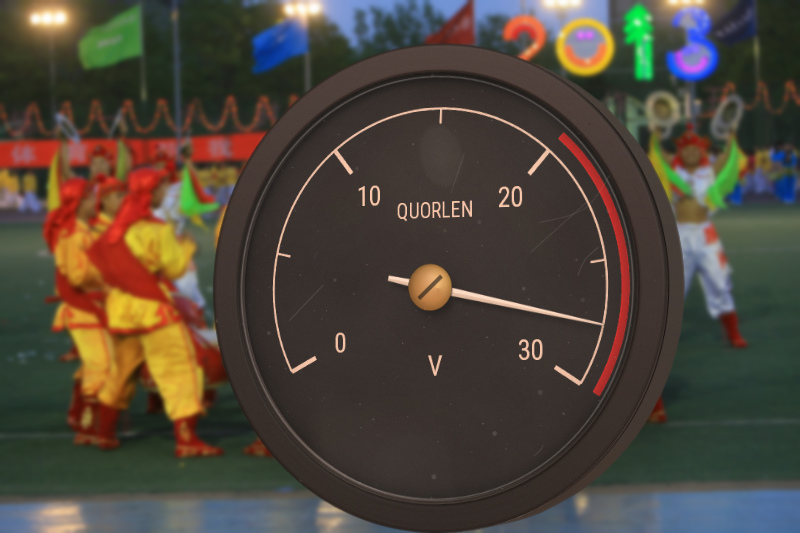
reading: 27.5V
